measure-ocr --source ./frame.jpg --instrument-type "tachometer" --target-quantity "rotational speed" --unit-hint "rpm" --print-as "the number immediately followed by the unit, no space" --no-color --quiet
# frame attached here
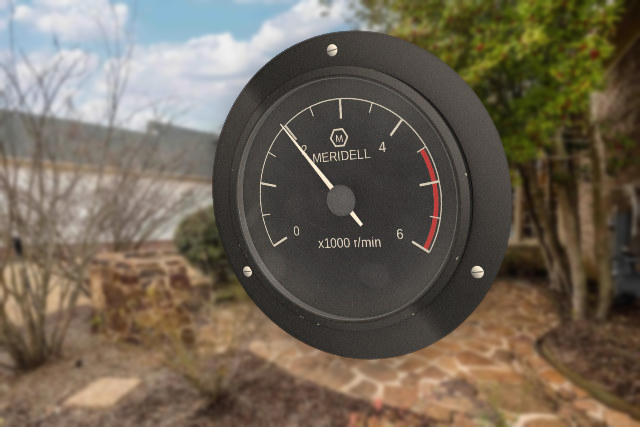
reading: 2000rpm
